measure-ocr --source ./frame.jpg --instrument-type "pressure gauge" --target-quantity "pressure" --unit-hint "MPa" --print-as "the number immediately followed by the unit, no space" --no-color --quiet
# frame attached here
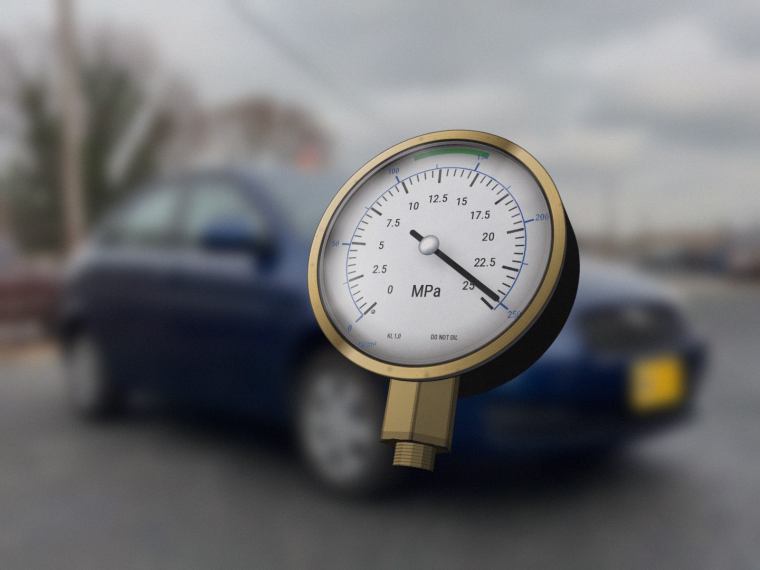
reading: 24.5MPa
